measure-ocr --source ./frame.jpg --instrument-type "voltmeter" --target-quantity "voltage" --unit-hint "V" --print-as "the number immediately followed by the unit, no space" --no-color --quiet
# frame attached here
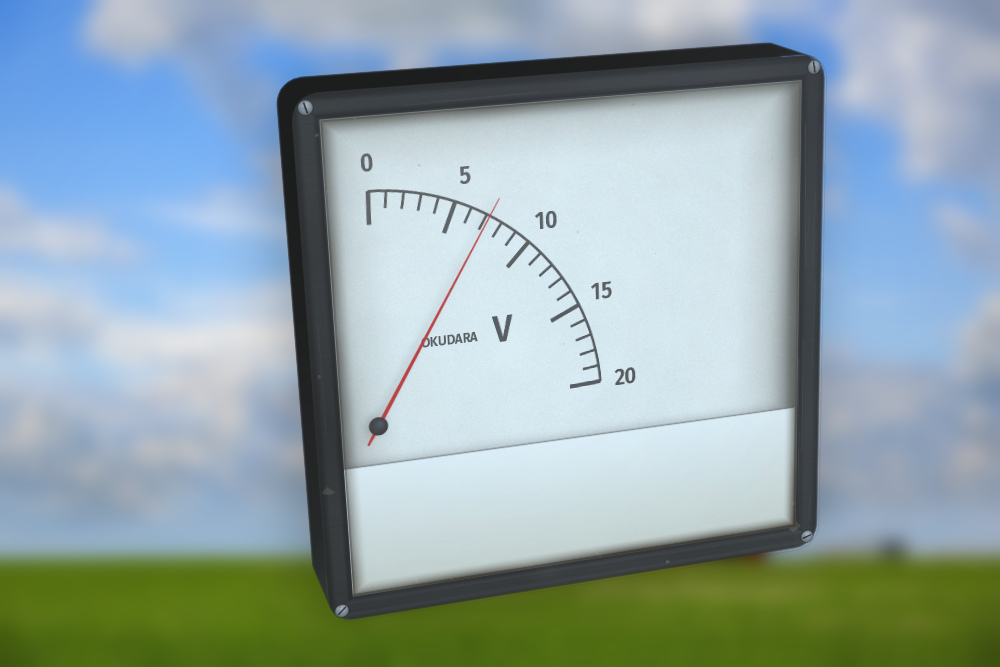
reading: 7V
